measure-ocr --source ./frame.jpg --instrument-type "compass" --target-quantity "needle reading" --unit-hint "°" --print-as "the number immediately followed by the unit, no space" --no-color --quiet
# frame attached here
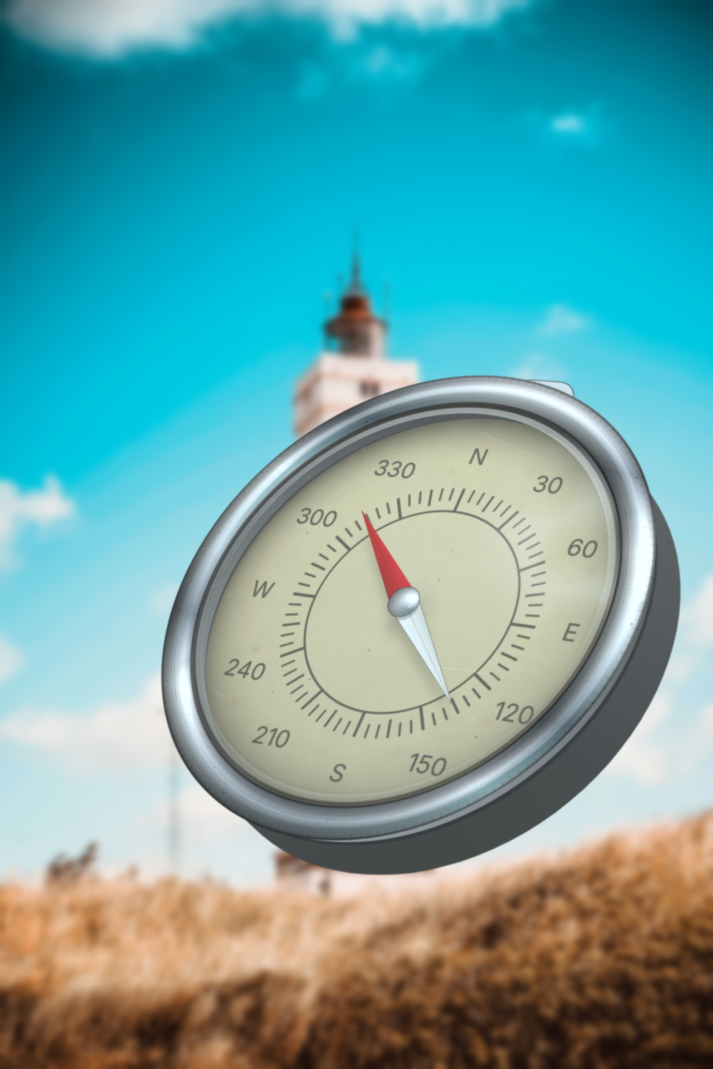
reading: 315°
